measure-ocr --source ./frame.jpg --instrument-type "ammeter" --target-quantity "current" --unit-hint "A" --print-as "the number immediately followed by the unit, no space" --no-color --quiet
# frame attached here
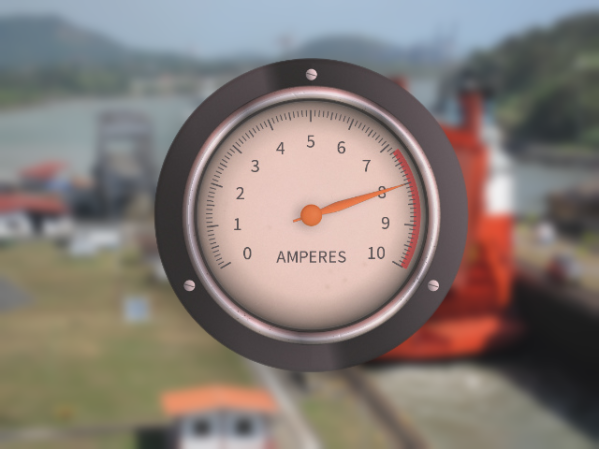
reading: 8A
